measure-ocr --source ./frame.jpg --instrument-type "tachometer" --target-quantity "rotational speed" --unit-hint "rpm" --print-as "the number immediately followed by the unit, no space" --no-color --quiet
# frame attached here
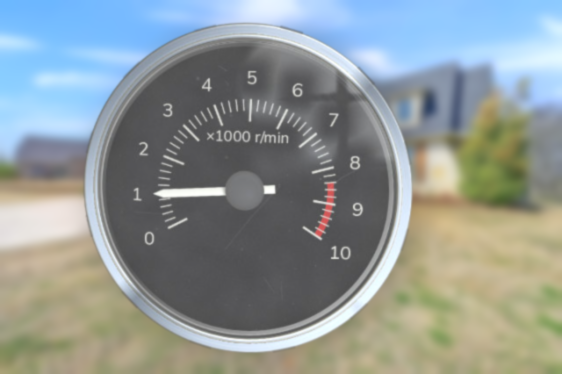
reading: 1000rpm
